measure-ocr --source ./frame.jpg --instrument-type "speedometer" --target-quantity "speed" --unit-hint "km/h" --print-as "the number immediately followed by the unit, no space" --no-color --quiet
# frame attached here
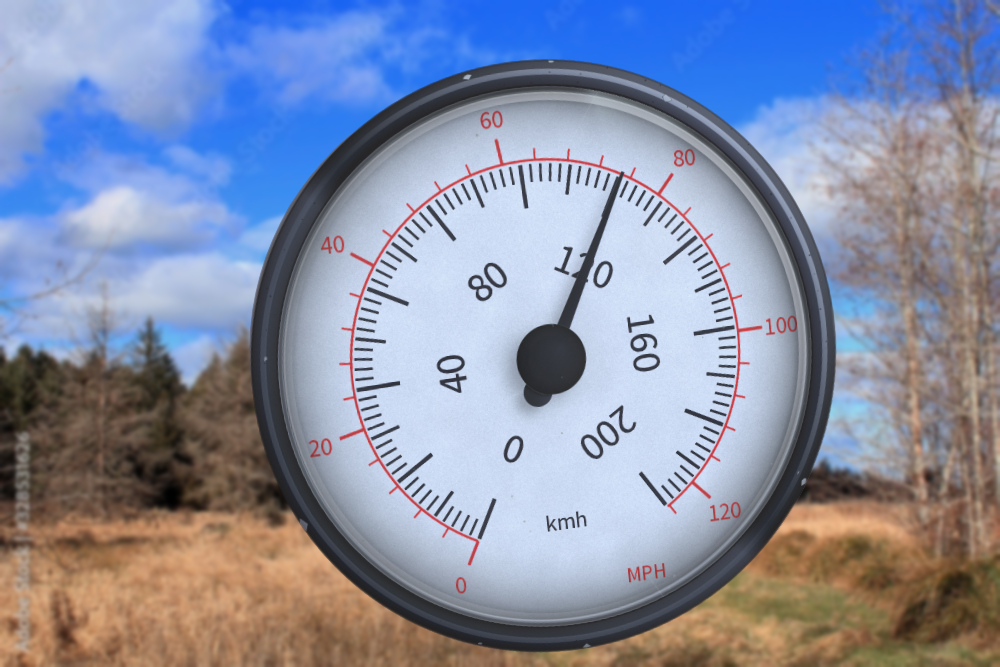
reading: 120km/h
